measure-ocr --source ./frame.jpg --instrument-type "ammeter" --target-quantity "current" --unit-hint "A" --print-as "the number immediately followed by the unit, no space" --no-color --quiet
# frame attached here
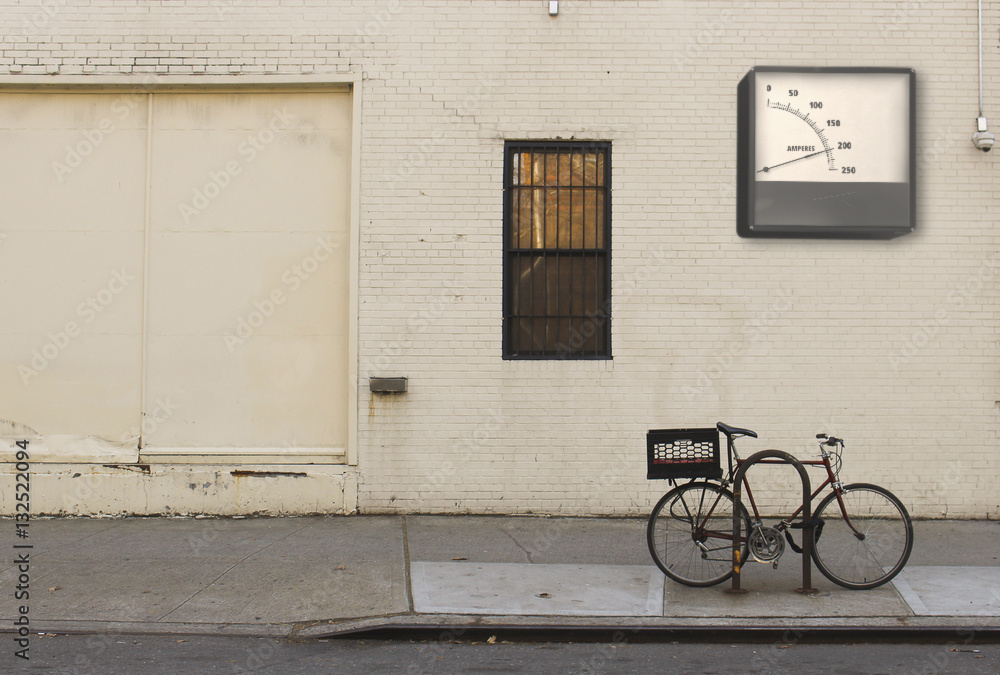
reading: 200A
